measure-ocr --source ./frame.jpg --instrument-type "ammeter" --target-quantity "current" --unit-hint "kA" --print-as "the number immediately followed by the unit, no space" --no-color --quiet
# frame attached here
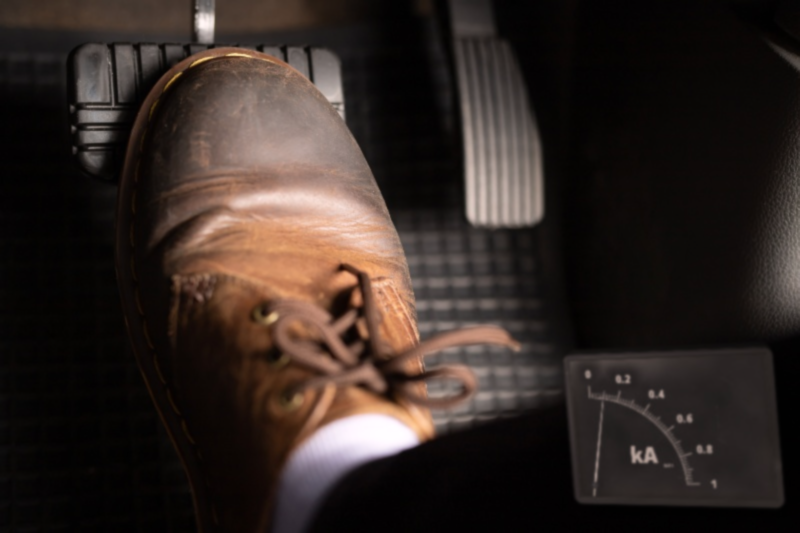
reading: 0.1kA
